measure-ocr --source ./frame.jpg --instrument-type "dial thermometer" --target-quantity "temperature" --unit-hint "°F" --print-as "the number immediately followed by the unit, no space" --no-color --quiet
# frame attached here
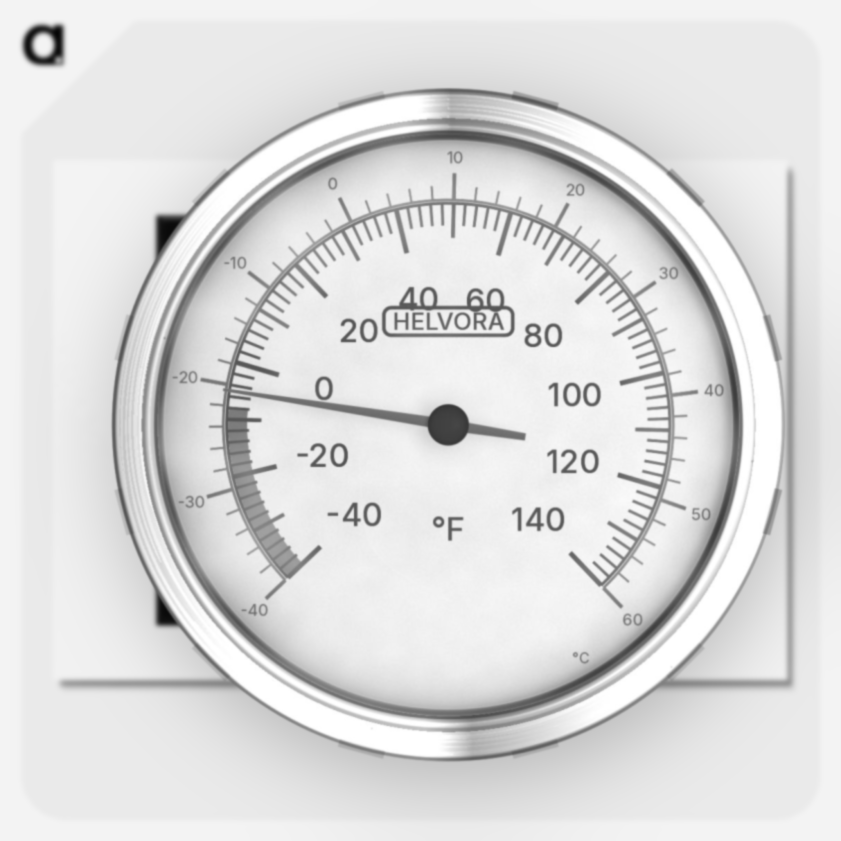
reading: -5°F
